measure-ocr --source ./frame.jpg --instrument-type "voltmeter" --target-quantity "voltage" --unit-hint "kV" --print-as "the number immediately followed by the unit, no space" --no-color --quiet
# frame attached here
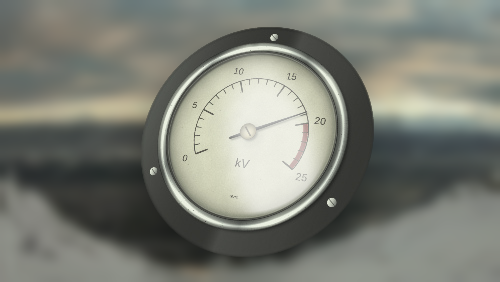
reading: 19kV
